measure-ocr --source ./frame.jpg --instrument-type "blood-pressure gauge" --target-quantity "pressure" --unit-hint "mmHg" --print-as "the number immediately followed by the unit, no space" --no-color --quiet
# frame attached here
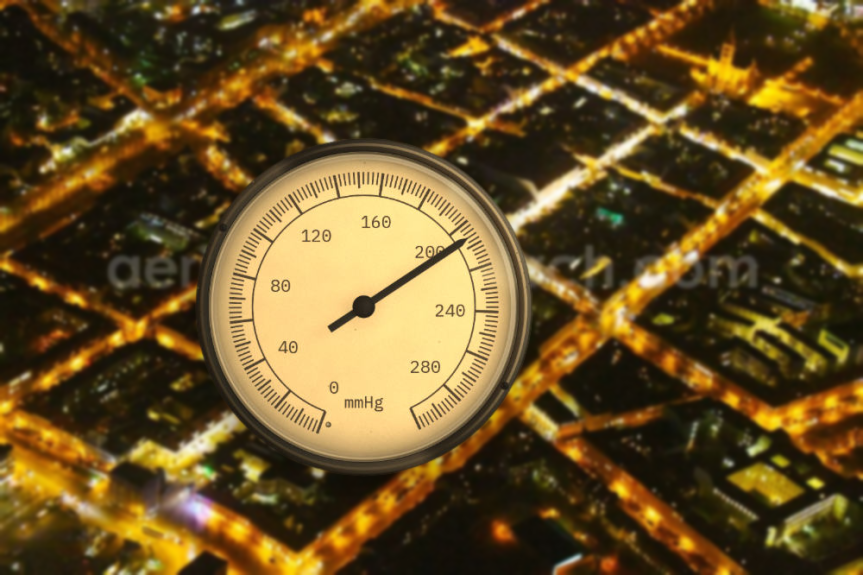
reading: 206mmHg
